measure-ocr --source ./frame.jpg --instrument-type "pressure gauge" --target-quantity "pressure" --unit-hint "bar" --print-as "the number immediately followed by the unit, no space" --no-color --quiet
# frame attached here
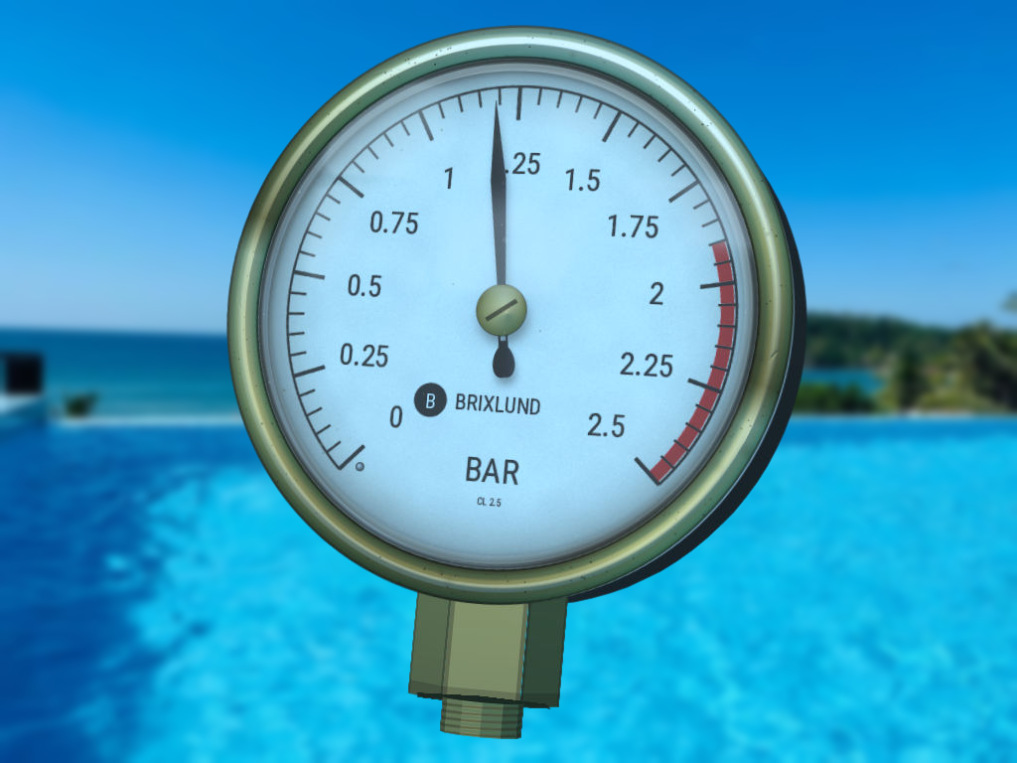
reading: 1.2bar
